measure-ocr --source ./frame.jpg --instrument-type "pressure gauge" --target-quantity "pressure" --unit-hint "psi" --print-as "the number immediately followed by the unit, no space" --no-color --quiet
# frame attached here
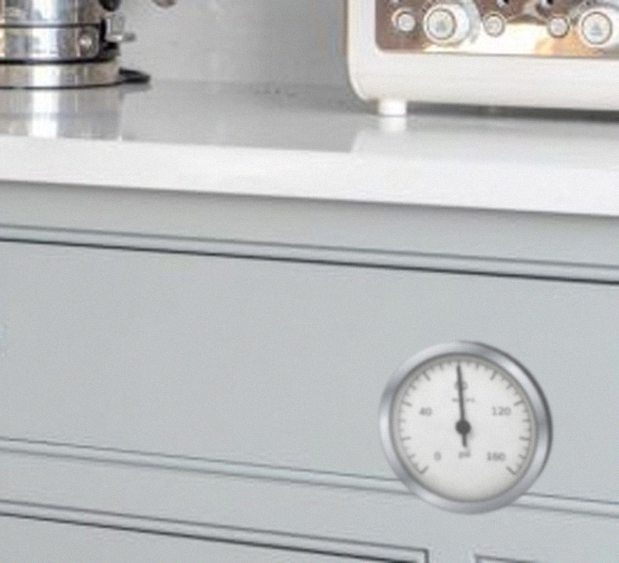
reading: 80psi
